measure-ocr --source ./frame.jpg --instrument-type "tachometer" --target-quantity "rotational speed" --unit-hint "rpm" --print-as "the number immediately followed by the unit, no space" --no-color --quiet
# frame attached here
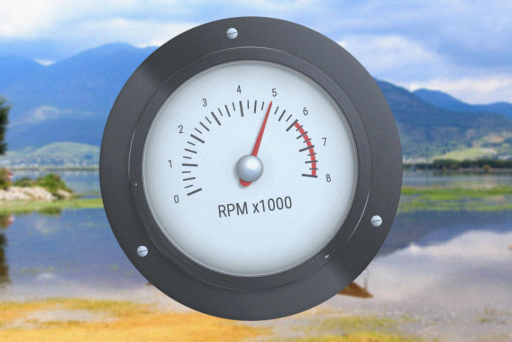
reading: 5000rpm
